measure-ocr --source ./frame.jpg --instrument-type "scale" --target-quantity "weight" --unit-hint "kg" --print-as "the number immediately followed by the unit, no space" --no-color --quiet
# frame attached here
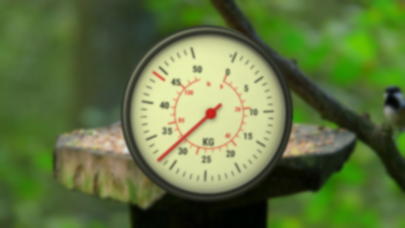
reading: 32kg
